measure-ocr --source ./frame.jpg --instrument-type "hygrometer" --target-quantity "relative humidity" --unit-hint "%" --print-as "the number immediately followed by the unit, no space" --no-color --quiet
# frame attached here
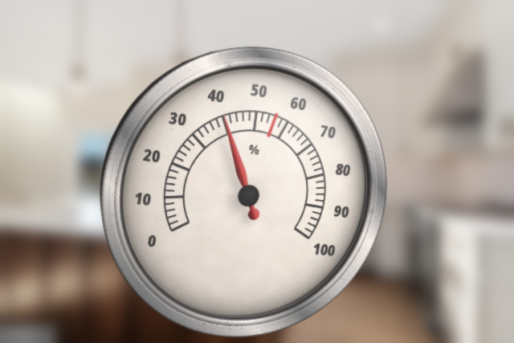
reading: 40%
